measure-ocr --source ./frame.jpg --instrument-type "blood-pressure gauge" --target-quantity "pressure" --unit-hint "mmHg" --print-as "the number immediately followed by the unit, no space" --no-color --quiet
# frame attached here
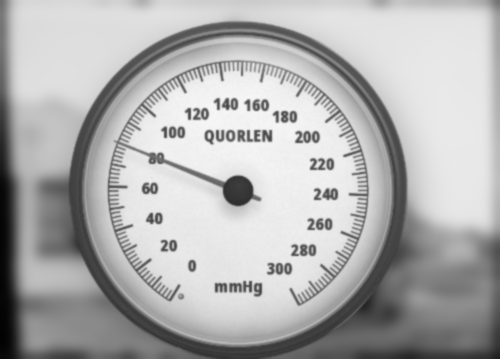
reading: 80mmHg
